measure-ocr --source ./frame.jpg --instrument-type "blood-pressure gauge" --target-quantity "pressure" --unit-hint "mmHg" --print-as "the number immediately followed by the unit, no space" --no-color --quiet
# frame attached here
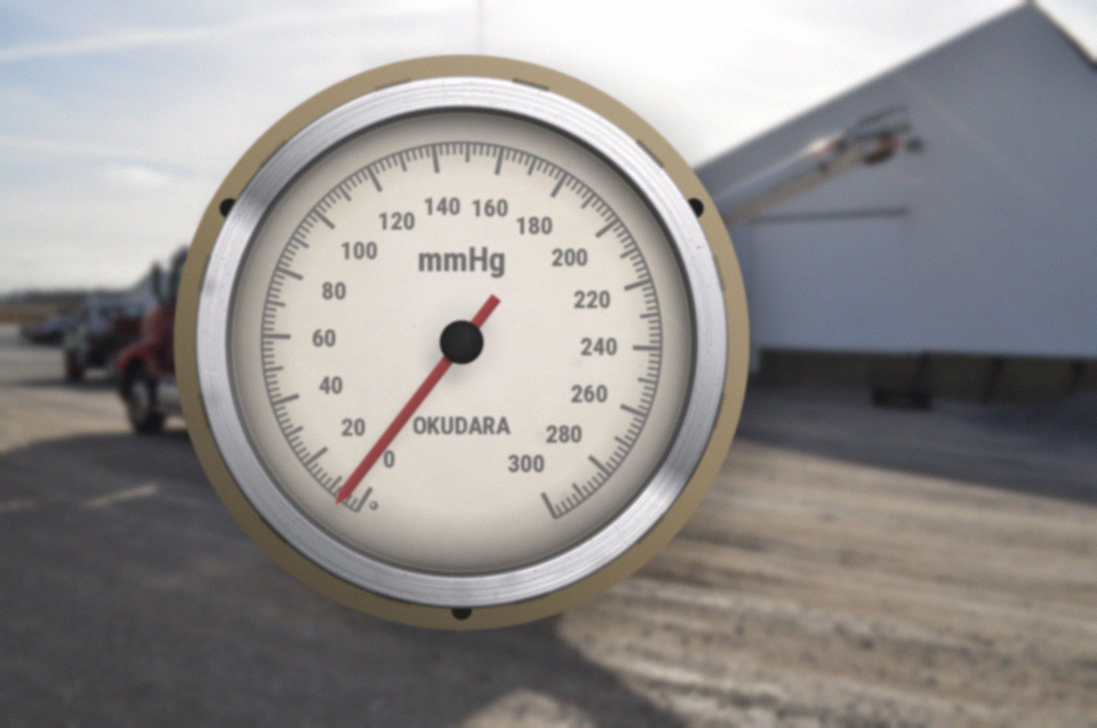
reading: 6mmHg
